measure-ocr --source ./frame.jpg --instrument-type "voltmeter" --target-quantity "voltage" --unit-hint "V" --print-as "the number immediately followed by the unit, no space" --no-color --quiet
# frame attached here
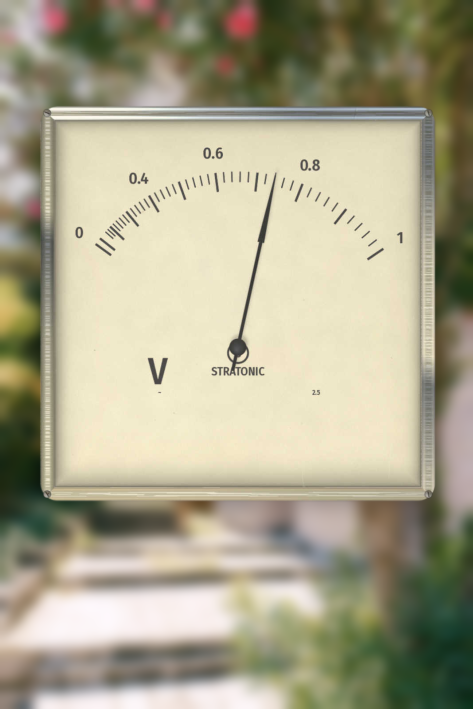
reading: 0.74V
